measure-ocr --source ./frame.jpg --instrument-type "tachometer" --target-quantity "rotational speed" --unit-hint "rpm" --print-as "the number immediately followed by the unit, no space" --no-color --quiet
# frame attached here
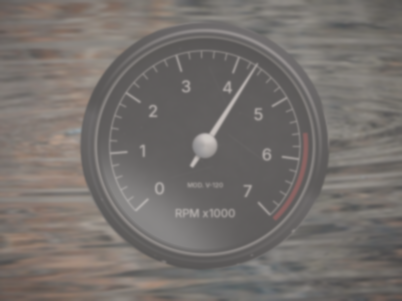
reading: 4300rpm
